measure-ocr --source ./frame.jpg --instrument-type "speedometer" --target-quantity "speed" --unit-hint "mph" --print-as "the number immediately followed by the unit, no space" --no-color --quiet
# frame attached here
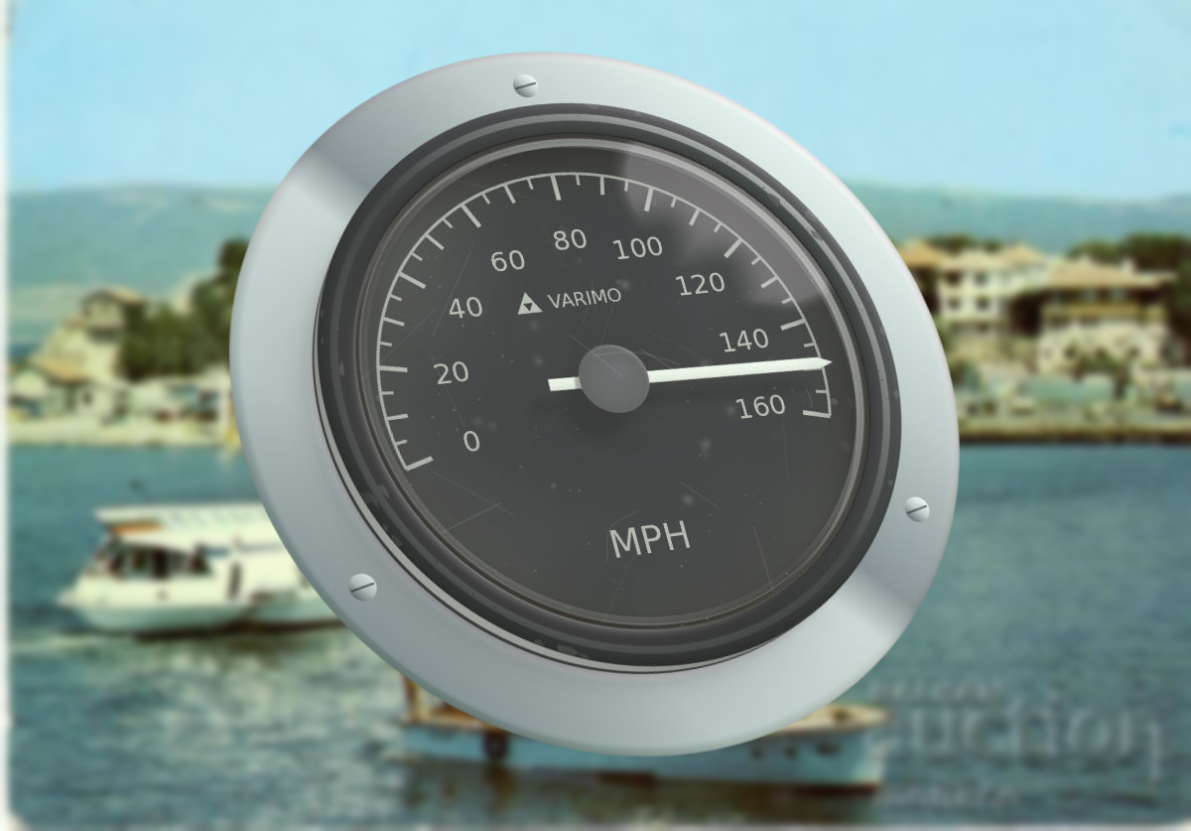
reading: 150mph
